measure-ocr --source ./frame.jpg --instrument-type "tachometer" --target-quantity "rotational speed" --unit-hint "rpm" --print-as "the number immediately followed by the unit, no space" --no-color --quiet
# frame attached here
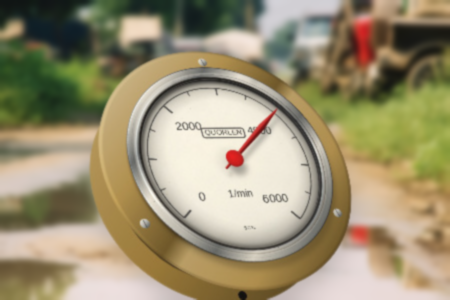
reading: 4000rpm
